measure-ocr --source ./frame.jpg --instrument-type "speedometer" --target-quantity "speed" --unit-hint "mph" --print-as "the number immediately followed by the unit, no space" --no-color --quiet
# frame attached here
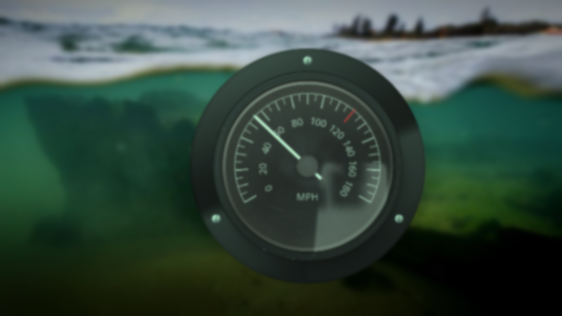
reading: 55mph
